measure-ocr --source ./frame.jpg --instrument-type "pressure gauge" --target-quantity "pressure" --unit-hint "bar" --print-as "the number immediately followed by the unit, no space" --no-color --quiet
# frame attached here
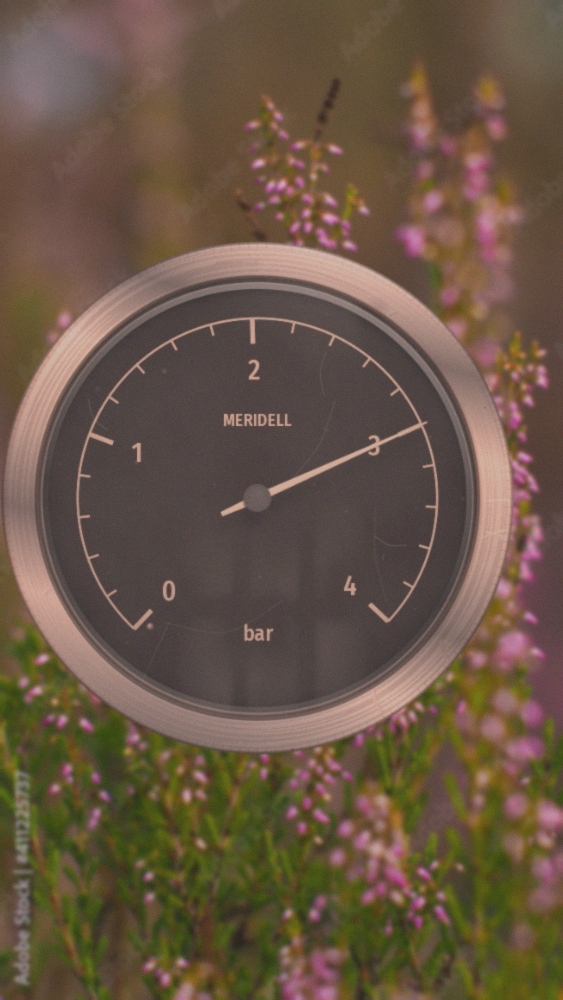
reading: 3bar
